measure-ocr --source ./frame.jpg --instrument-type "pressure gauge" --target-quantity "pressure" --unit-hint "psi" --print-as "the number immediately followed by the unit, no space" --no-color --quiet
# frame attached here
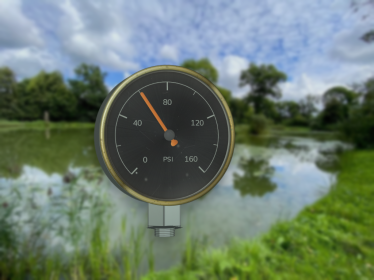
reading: 60psi
